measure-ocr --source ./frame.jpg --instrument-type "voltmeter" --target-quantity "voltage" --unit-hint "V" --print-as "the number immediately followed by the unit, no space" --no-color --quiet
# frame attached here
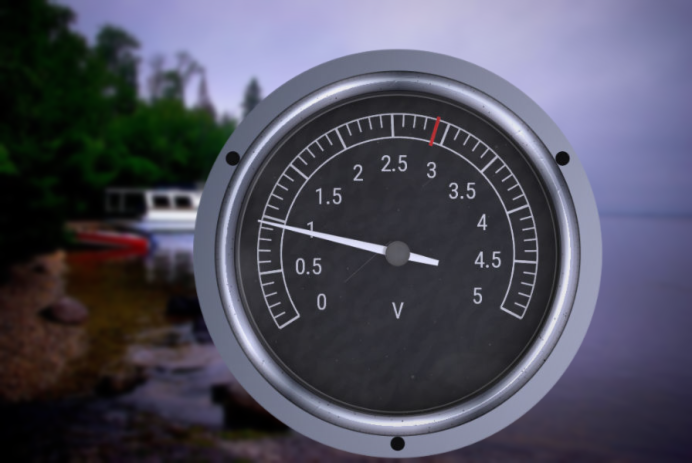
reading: 0.95V
